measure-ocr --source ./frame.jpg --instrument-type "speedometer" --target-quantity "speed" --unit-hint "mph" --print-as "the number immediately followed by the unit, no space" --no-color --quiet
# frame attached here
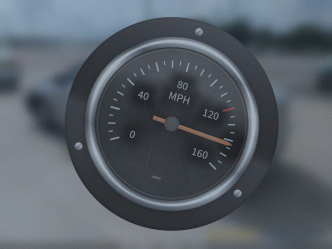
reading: 142.5mph
